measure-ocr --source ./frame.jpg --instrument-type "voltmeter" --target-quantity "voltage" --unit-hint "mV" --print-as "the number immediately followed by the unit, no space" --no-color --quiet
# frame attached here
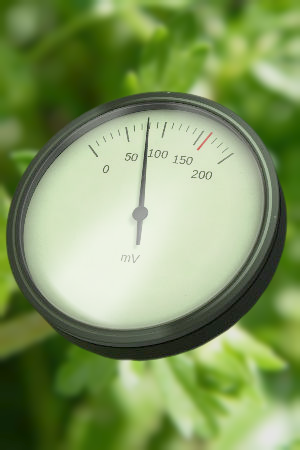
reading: 80mV
